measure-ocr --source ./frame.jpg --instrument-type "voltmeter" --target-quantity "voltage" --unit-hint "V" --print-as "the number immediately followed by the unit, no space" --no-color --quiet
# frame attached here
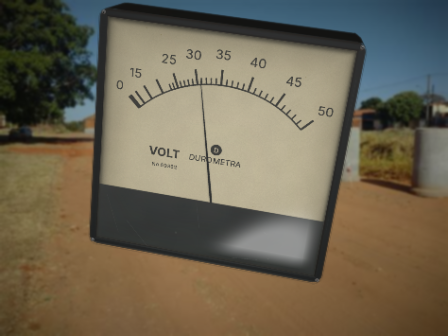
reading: 31V
